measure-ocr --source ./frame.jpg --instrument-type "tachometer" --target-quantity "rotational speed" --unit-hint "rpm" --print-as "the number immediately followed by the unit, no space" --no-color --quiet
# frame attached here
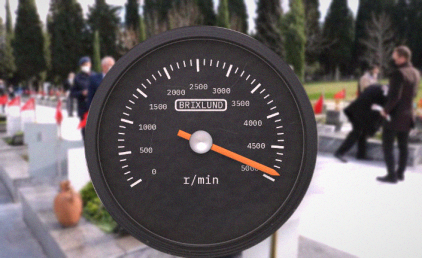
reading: 4900rpm
